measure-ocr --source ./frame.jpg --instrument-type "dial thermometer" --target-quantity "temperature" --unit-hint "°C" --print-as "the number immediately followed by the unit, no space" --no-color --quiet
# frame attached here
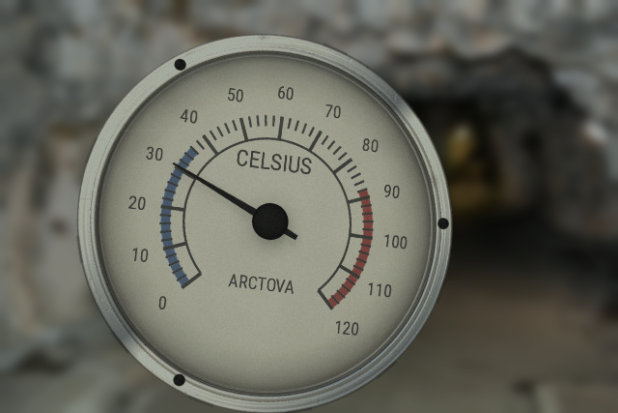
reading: 30°C
